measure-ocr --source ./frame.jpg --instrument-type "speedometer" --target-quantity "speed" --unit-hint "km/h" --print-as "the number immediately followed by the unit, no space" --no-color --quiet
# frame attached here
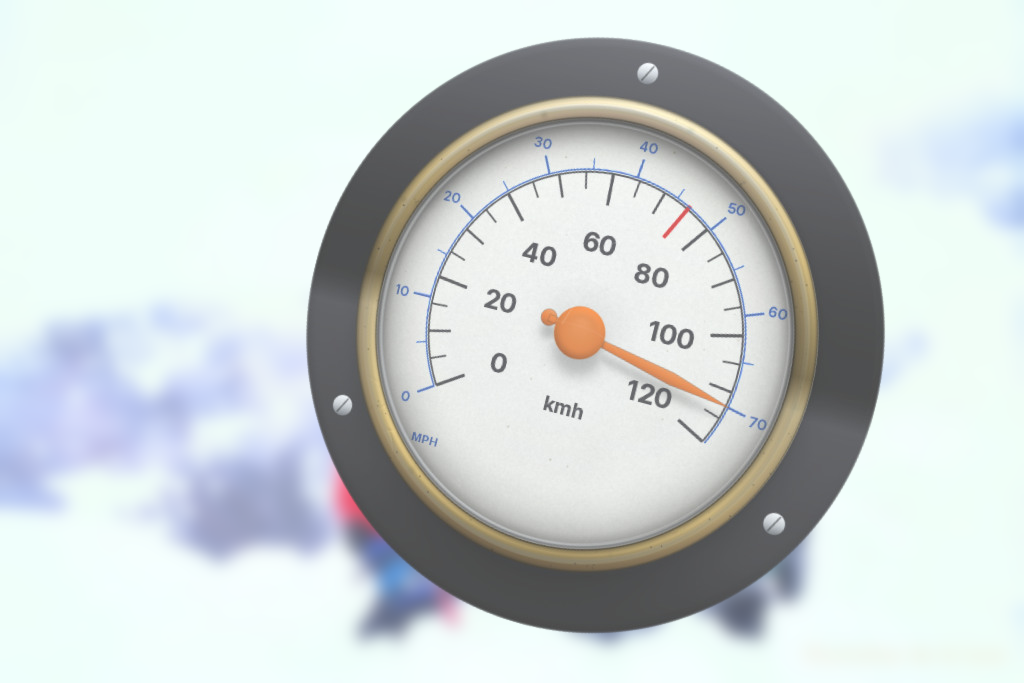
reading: 112.5km/h
